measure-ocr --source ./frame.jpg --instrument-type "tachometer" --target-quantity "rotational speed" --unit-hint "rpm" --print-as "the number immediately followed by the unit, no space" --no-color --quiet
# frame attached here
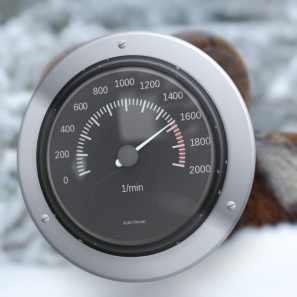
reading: 1560rpm
